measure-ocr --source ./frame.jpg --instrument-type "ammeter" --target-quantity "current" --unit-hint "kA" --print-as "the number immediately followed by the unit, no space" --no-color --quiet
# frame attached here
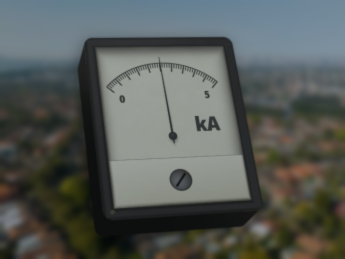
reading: 2.5kA
